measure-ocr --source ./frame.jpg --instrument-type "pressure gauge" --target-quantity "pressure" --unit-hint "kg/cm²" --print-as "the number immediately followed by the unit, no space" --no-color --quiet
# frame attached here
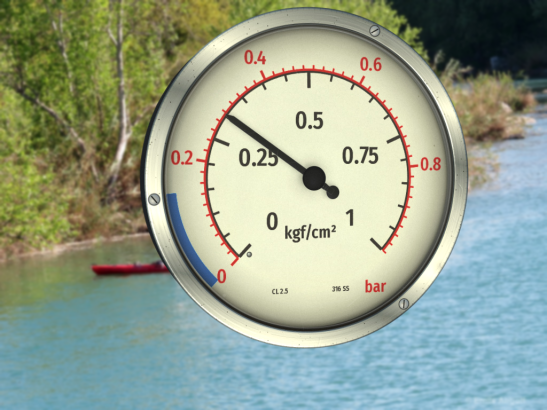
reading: 0.3kg/cm²
